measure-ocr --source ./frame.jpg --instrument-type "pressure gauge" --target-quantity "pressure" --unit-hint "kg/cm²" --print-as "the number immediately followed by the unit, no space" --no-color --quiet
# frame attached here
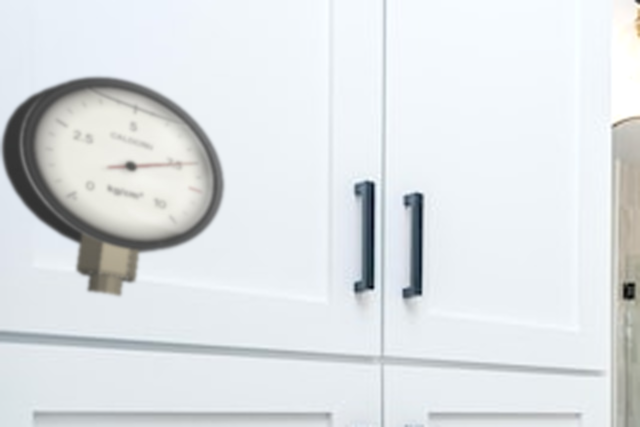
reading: 7.5kg/cm²
